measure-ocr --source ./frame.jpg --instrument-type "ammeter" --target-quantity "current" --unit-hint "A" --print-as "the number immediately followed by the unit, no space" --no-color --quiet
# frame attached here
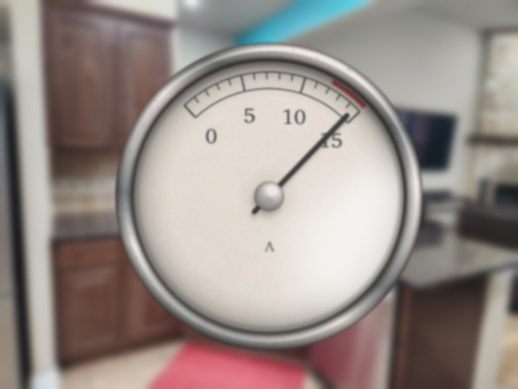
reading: 14.5A
